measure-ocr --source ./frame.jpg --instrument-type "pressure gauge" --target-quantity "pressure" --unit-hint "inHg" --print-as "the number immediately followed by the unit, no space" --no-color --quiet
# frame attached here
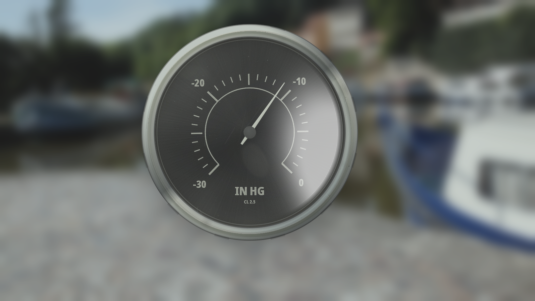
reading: -11inHg
